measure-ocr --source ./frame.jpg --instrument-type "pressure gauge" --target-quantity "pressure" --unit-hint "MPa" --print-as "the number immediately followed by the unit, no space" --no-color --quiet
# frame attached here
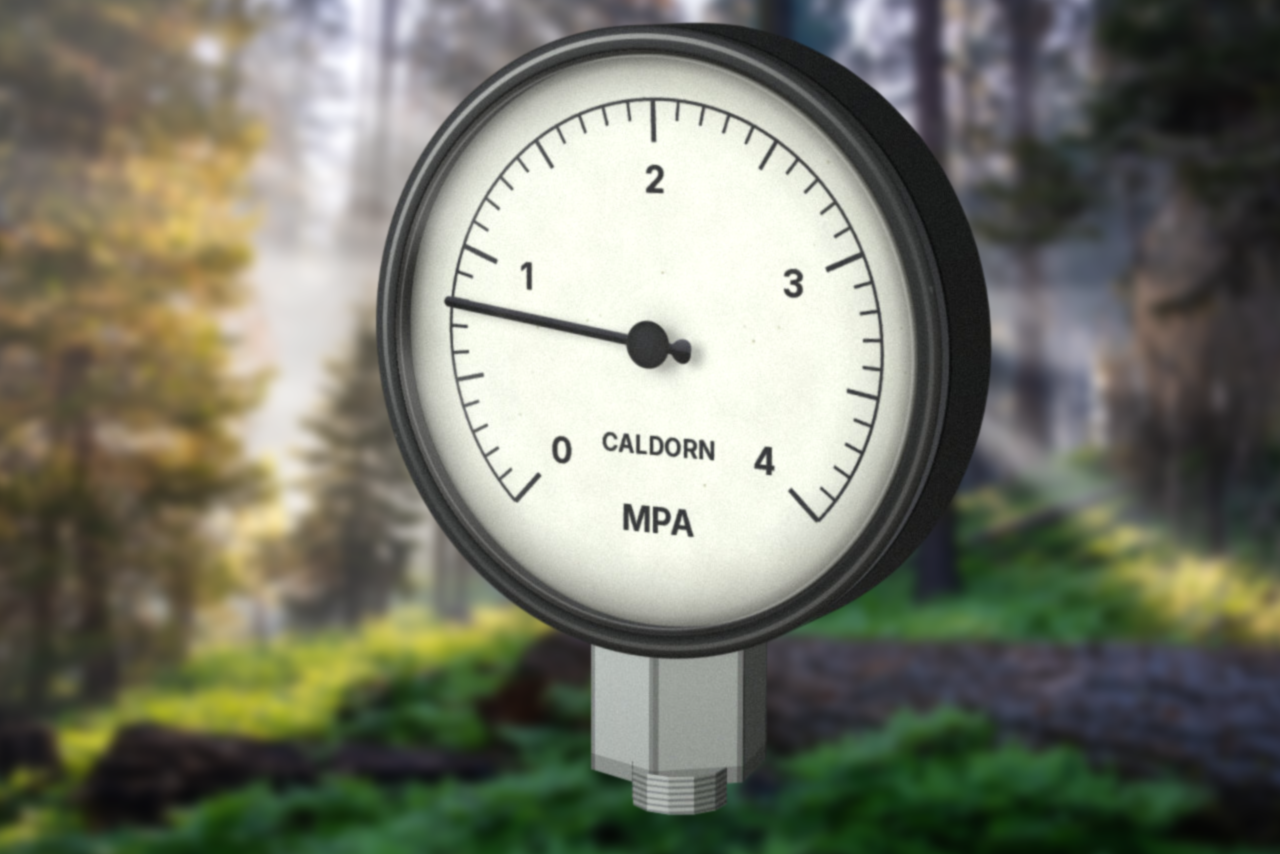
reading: 0.8MPa
